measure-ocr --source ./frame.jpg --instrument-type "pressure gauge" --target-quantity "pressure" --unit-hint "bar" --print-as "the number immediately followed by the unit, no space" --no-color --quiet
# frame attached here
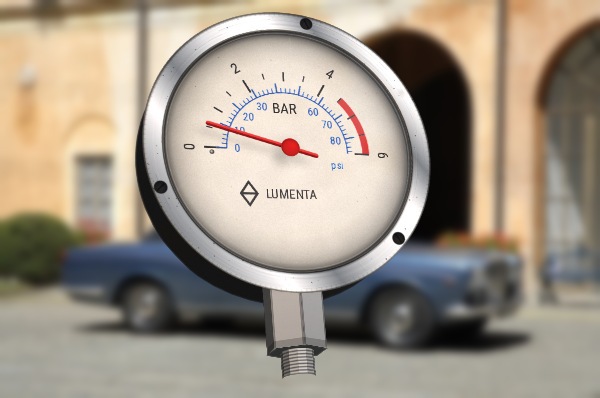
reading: 0.5bar
